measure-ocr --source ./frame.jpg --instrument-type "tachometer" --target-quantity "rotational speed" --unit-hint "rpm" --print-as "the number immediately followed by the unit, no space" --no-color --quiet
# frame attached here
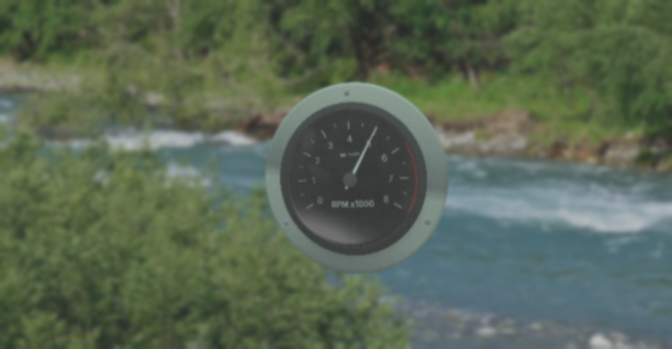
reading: 5000rpm
